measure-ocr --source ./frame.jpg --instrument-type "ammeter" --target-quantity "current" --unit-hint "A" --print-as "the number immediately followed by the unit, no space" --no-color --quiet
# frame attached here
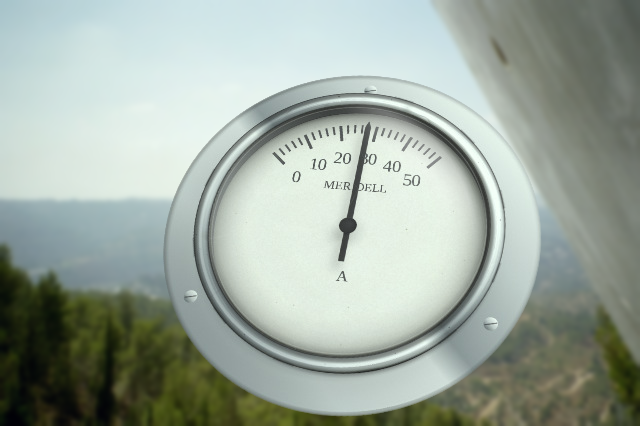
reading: 28A
